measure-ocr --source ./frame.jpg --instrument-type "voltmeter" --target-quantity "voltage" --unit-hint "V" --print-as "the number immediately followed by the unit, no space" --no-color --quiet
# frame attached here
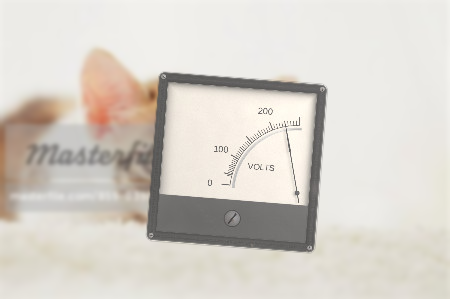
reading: 225V
